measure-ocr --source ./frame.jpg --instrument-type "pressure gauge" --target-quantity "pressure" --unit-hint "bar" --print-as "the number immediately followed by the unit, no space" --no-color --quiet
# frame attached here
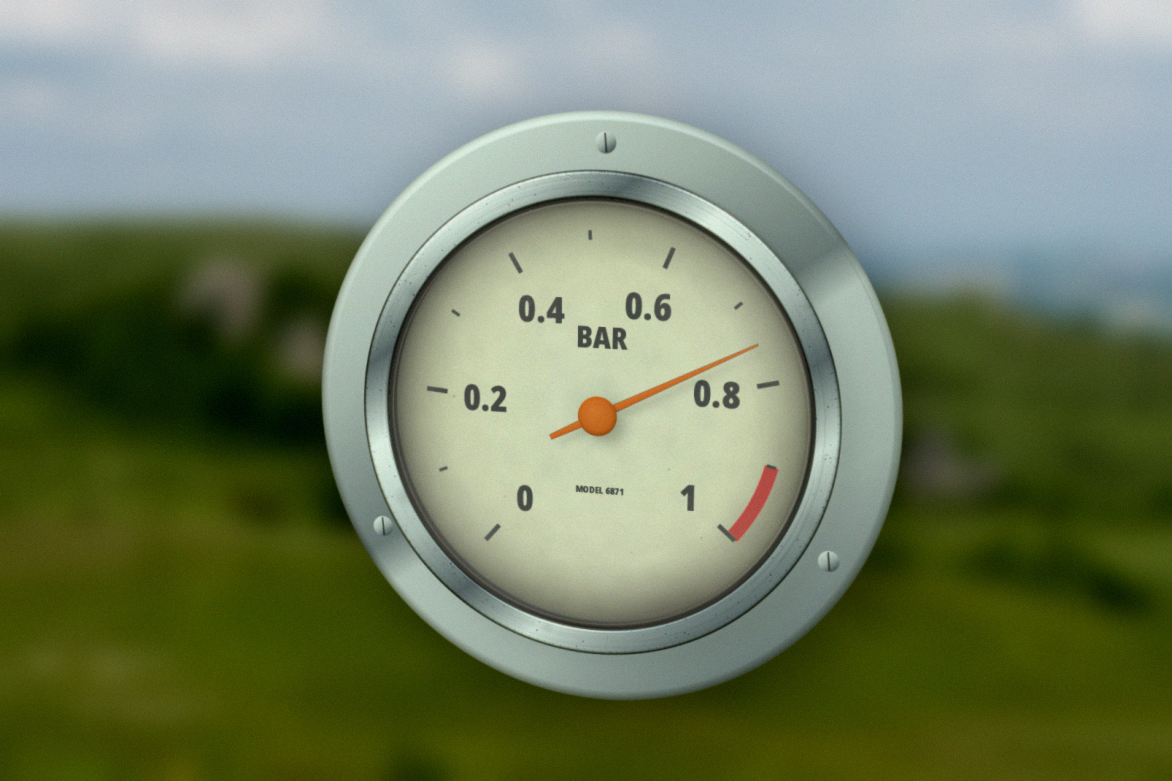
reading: 0.75bar
